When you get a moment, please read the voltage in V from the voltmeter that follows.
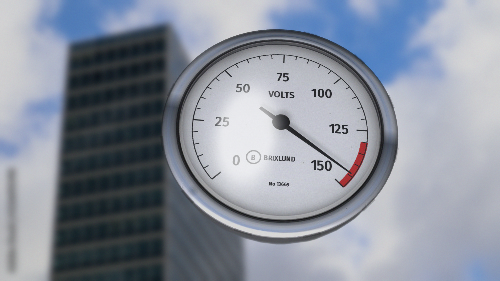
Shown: 145 V
